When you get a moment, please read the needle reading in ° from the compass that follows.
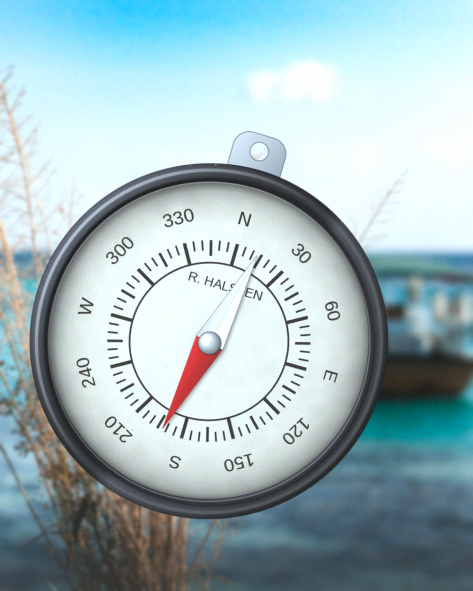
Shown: 192.5 °
